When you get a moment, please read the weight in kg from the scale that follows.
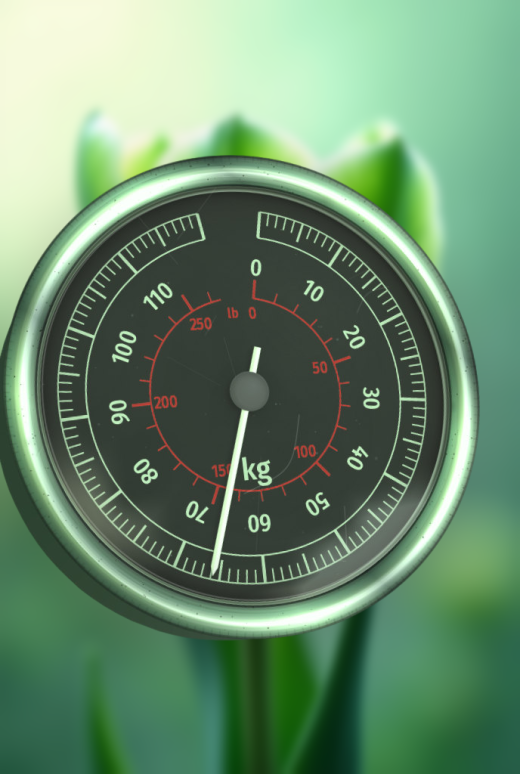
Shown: 66 kg
